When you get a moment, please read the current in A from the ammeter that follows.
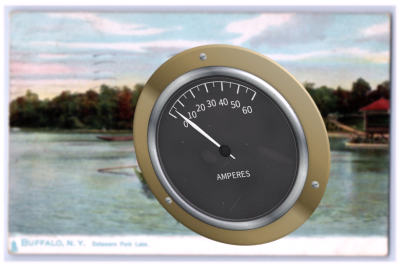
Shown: 5 A
